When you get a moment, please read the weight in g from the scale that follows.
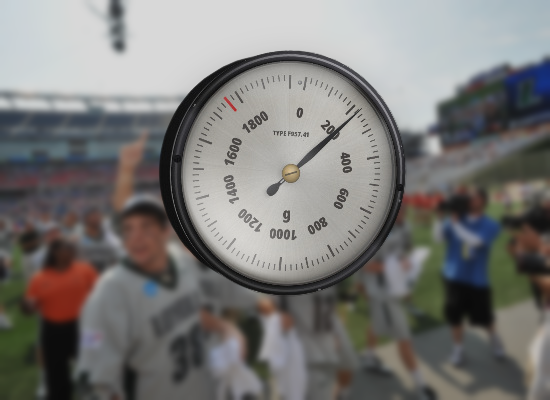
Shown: 220 g
